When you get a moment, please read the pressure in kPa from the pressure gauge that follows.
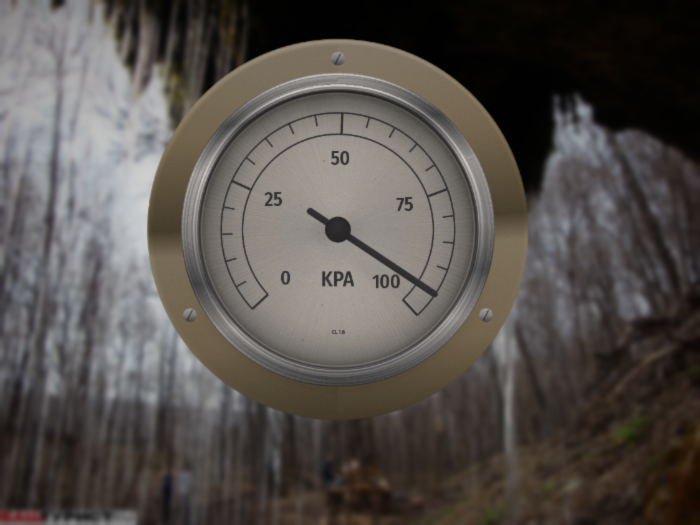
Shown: 95 kPa
